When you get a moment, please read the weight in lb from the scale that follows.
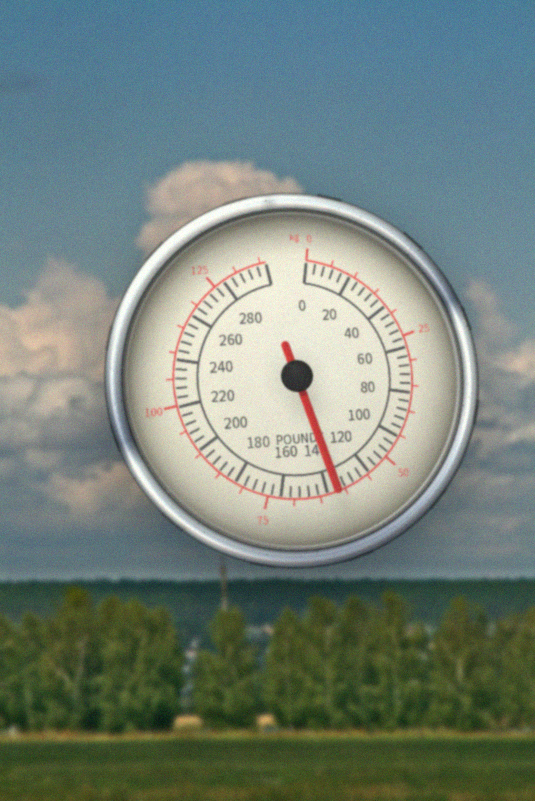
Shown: 136 lb
